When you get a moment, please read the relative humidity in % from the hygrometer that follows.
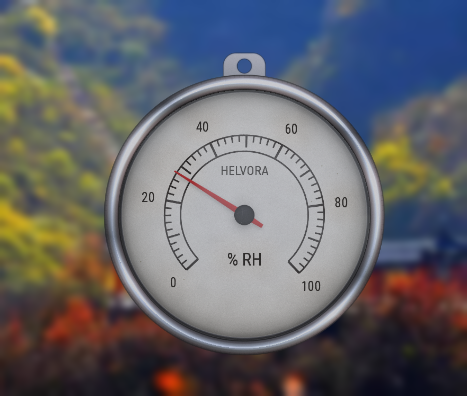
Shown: 28 %
